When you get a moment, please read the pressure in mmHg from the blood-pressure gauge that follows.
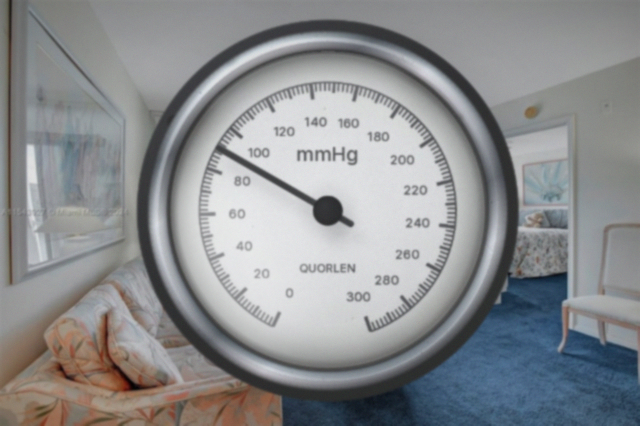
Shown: 90 mmHg
